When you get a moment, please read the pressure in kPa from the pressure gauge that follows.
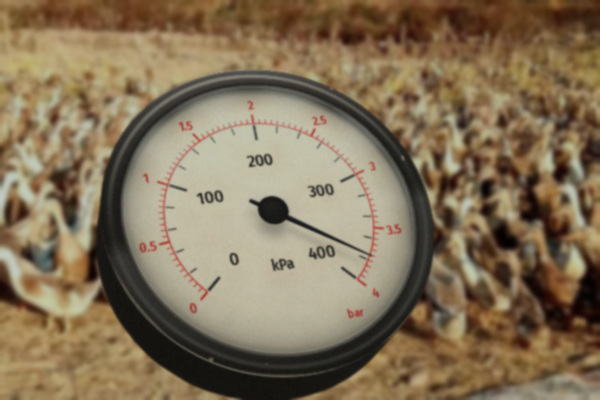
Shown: 380 kPa
